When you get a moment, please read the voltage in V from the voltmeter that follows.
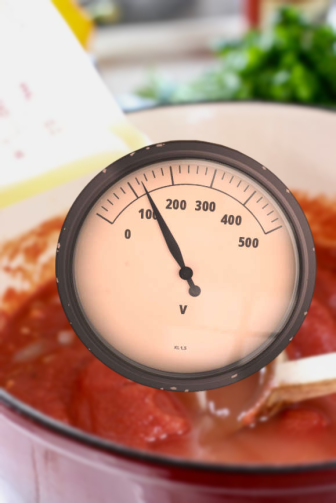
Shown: 130 V
